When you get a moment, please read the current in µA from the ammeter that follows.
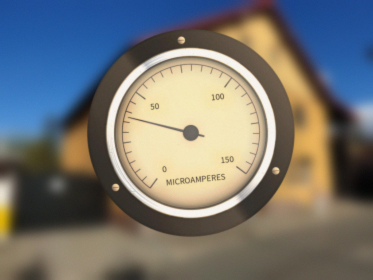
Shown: 37.5 µA
